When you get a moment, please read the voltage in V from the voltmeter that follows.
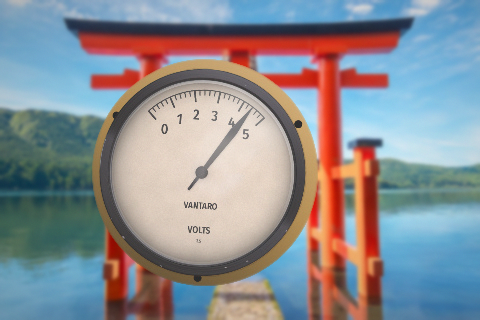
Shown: 4.4 V
